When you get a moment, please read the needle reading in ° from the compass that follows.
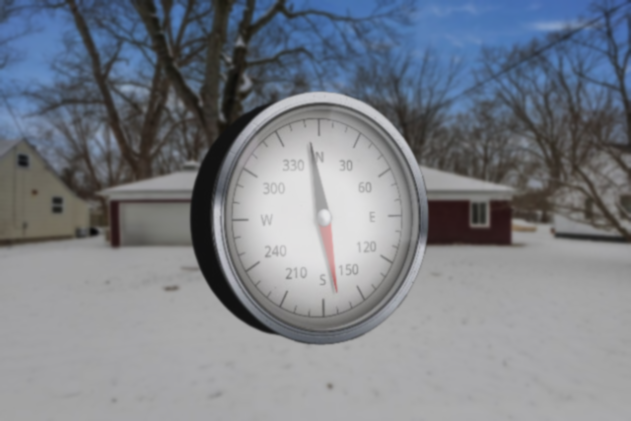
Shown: 170 °
